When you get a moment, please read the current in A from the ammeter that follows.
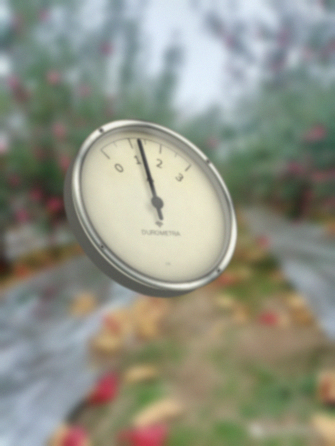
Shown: 1.25 A
